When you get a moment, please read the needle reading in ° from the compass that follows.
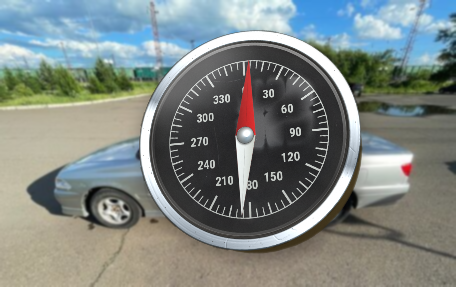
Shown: 5 °
